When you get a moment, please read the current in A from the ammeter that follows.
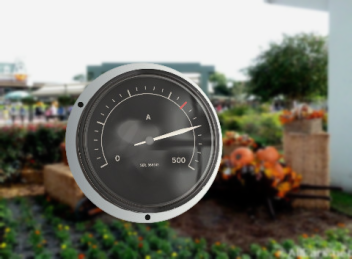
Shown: 400 A
